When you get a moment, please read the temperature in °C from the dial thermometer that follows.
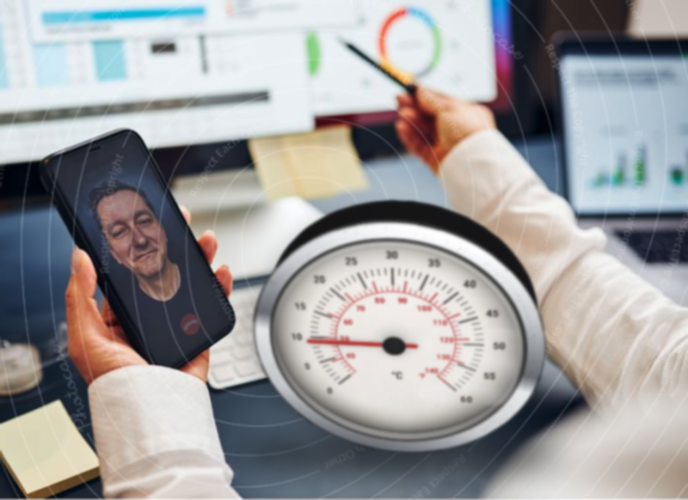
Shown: 10 °C
